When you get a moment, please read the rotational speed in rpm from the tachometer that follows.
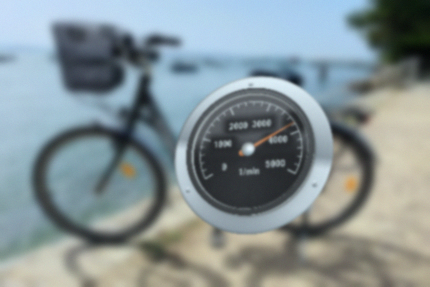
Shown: 3800 rpm
